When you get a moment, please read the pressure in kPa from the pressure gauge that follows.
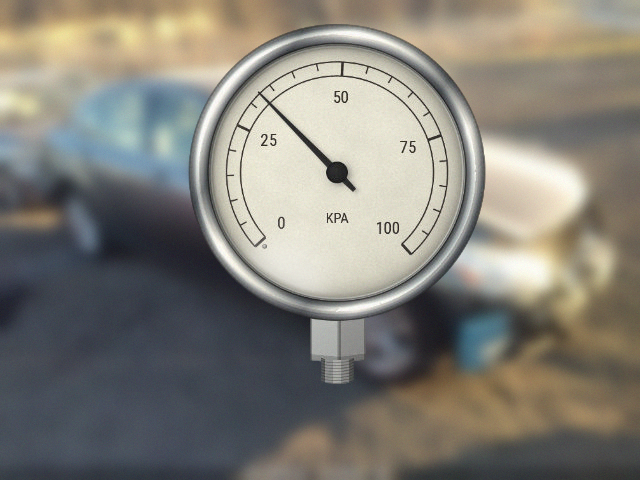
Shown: 32.5 kPa
